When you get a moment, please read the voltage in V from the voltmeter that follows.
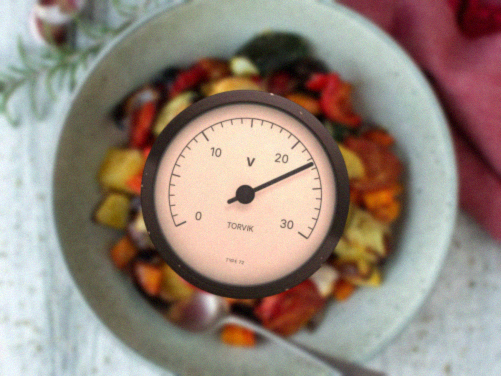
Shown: 22.5 V
